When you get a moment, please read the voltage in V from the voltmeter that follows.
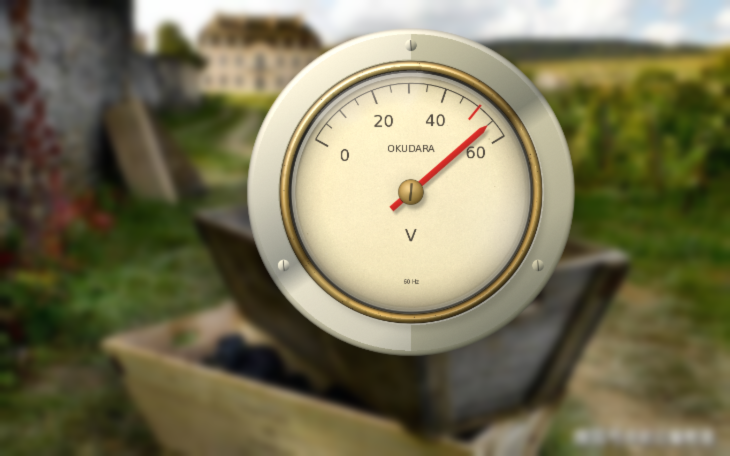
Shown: 55 V
